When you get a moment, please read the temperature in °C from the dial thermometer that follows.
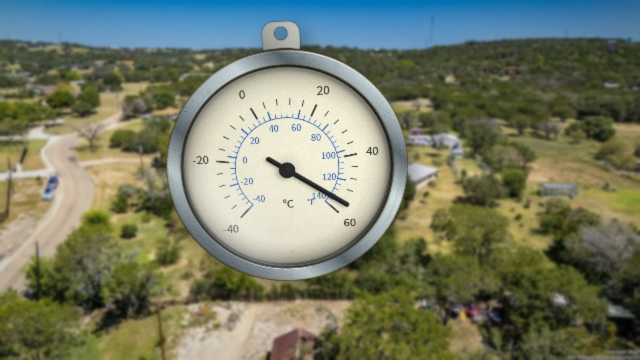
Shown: 56 °C
